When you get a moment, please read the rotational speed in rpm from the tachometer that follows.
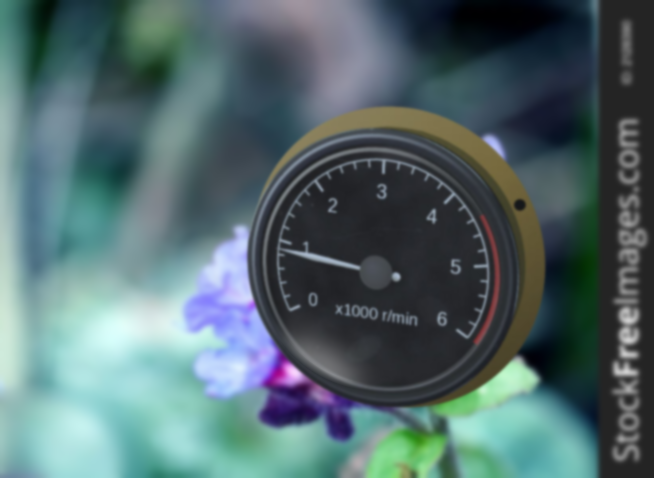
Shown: 900 rpm
